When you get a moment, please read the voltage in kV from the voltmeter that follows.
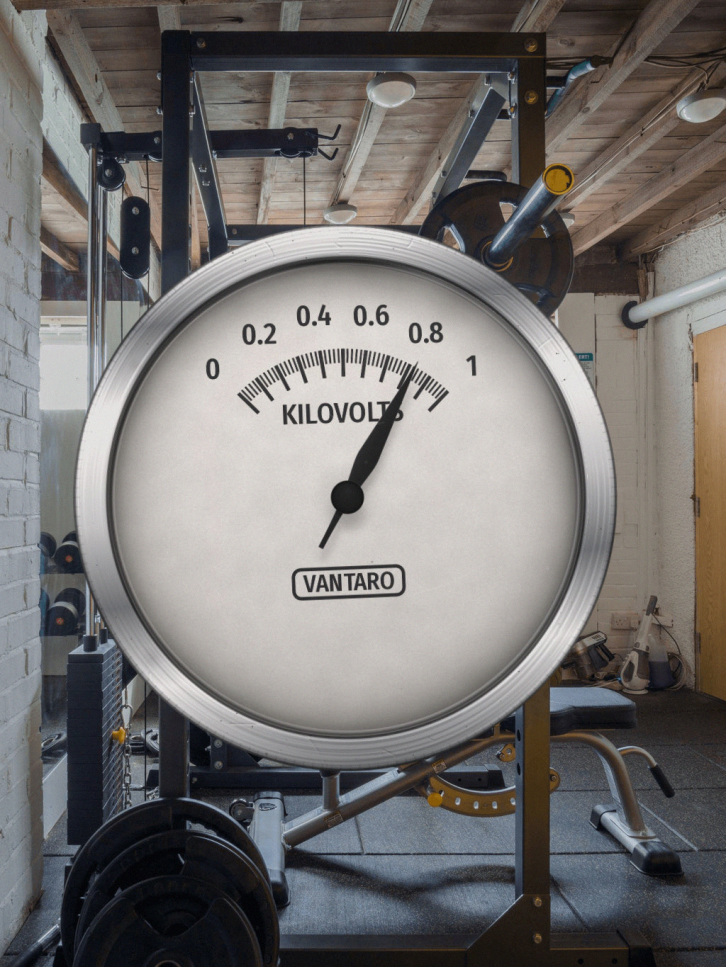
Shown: 0.82 kV
